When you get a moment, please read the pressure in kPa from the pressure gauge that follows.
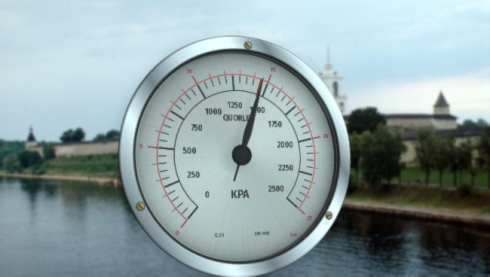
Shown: 1450 kPa
